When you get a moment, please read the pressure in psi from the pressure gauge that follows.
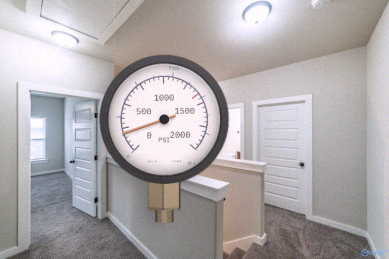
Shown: 200 psi
